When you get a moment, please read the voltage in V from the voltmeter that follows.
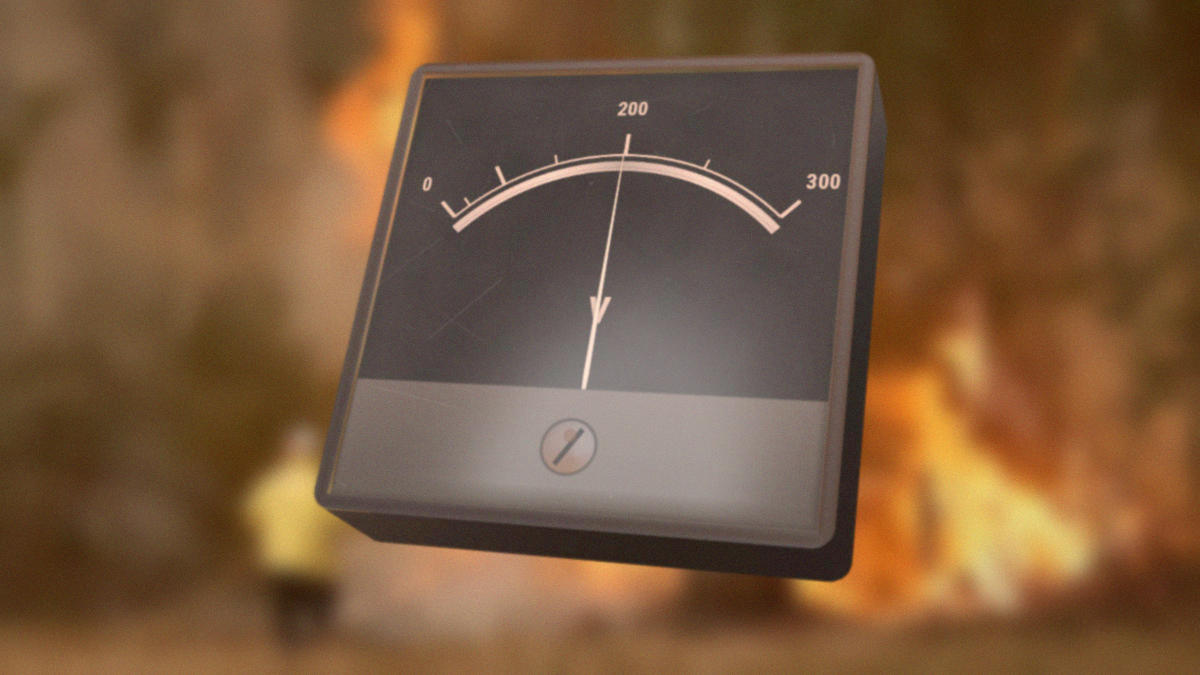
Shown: 200 V
